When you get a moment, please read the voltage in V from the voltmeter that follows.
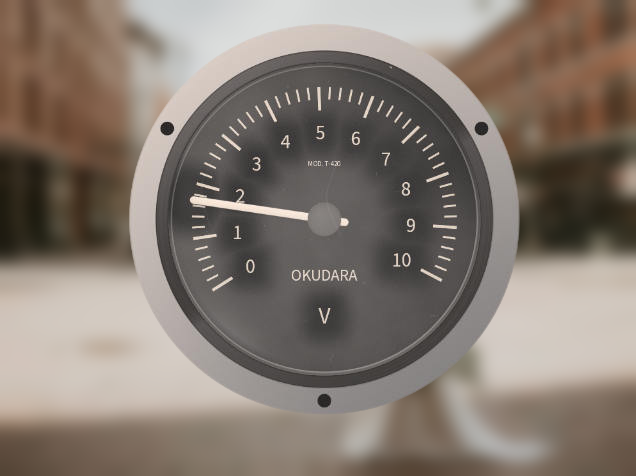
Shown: 1.7 V
